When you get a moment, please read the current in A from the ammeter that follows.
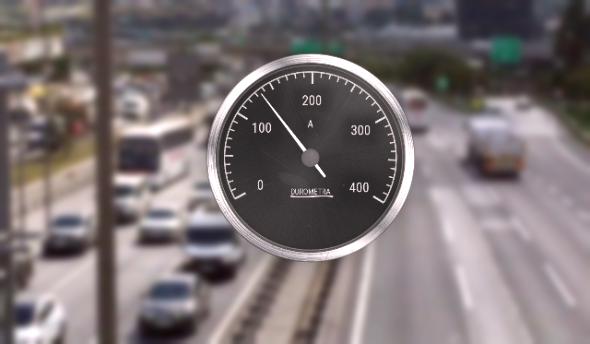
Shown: 135 A
